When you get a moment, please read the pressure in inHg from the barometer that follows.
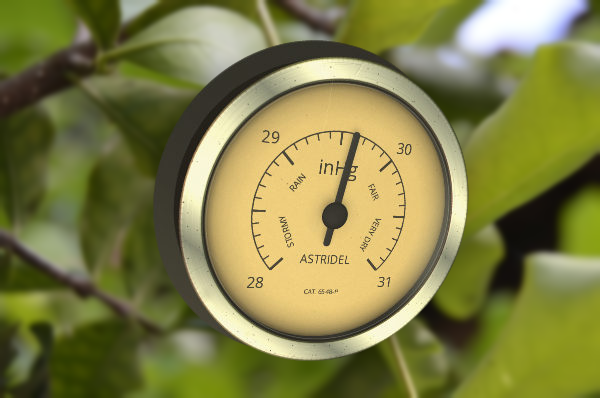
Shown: 29.6 inHg
